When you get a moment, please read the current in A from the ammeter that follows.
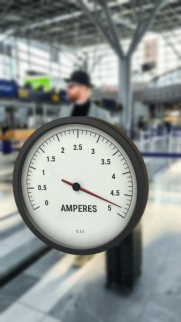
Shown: 4.8 A
